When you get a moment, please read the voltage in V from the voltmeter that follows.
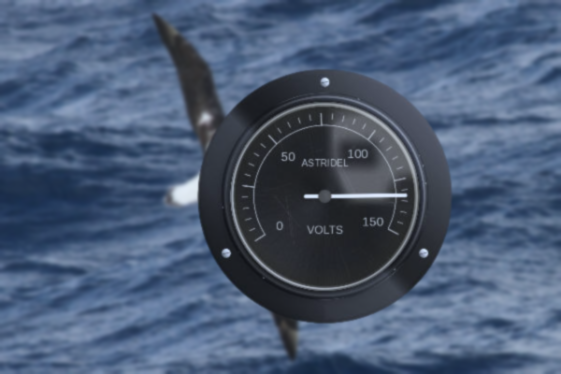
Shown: 132.5 V
